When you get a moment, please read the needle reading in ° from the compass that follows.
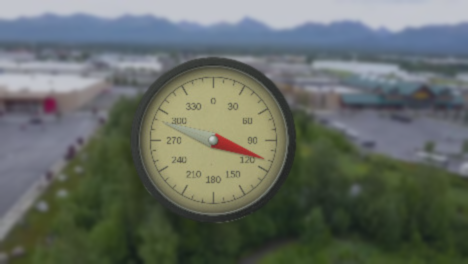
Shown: 110 °
